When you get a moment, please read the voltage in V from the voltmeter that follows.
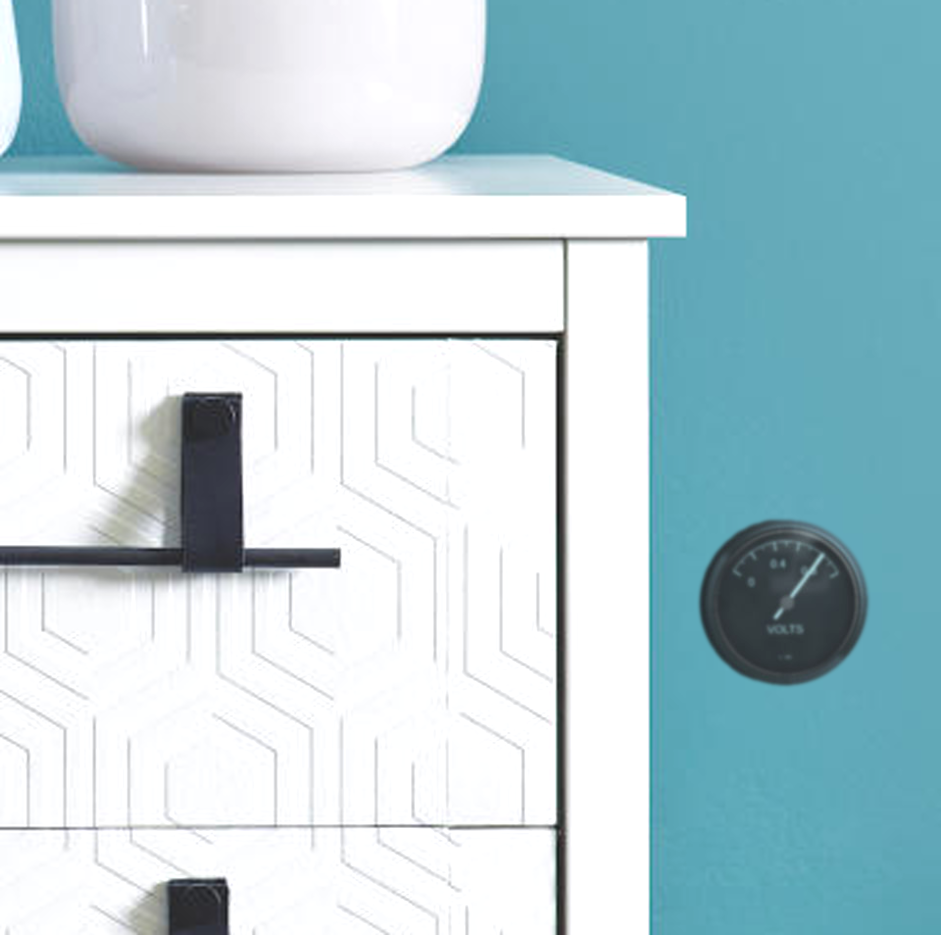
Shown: 0.8 V
